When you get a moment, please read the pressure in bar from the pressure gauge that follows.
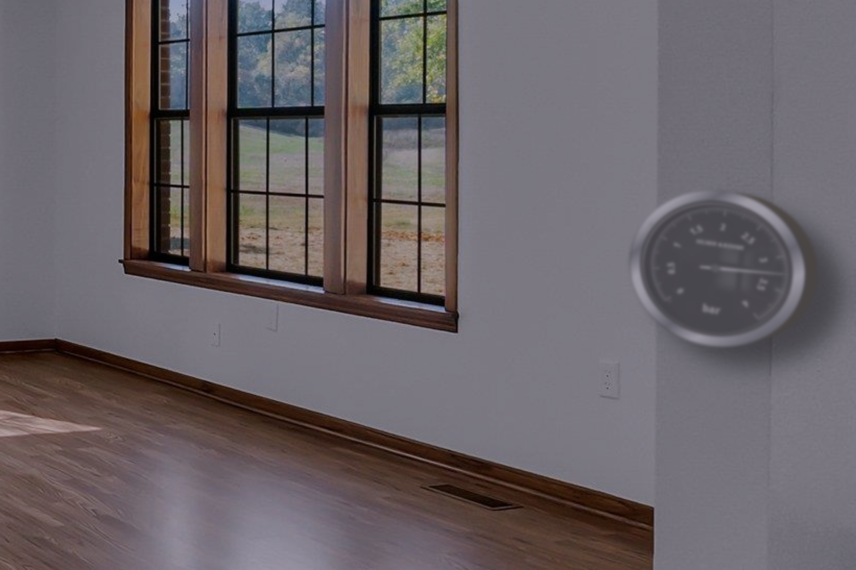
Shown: 3.25 bar
